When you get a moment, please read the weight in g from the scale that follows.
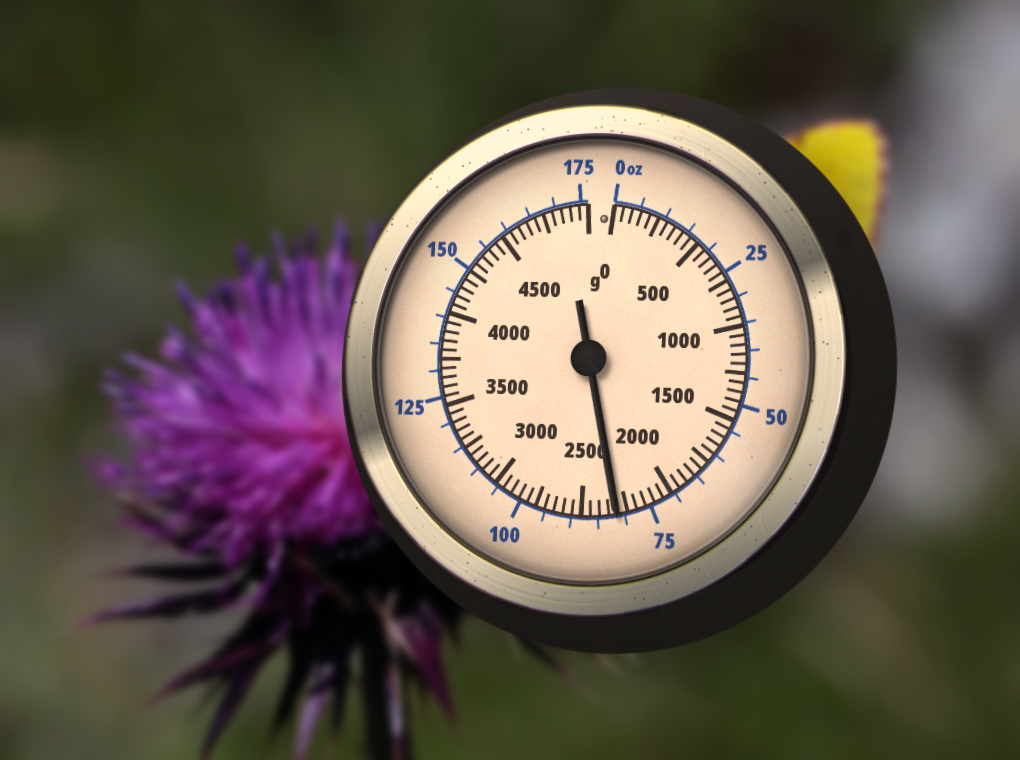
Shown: 2300 g
